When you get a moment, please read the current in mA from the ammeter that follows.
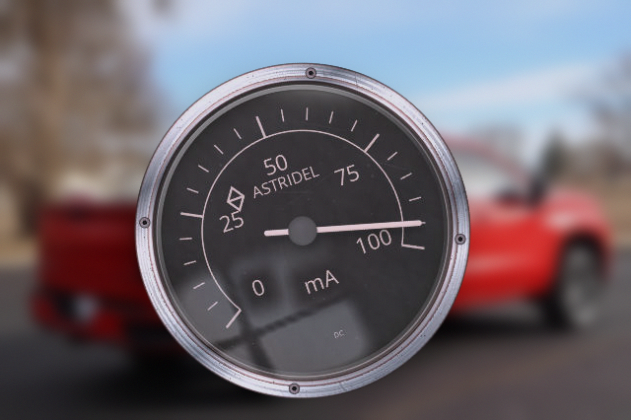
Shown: 95 mA
